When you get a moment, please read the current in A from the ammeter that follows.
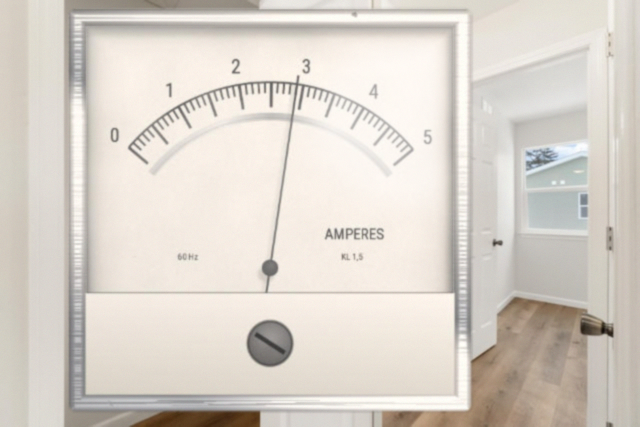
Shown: 2.9 A
